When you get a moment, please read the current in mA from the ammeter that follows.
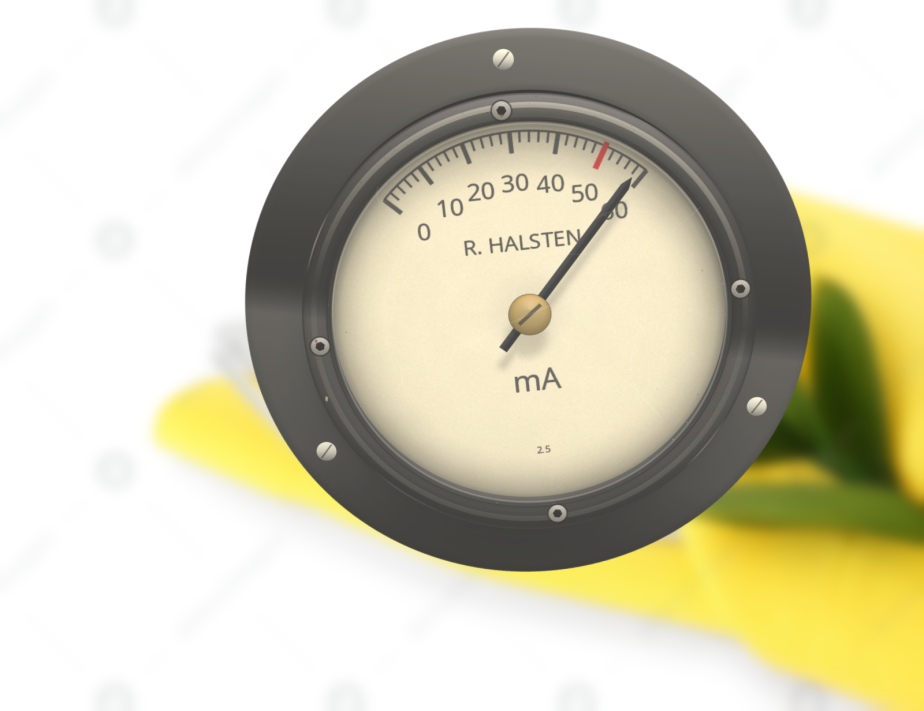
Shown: 58 mA
